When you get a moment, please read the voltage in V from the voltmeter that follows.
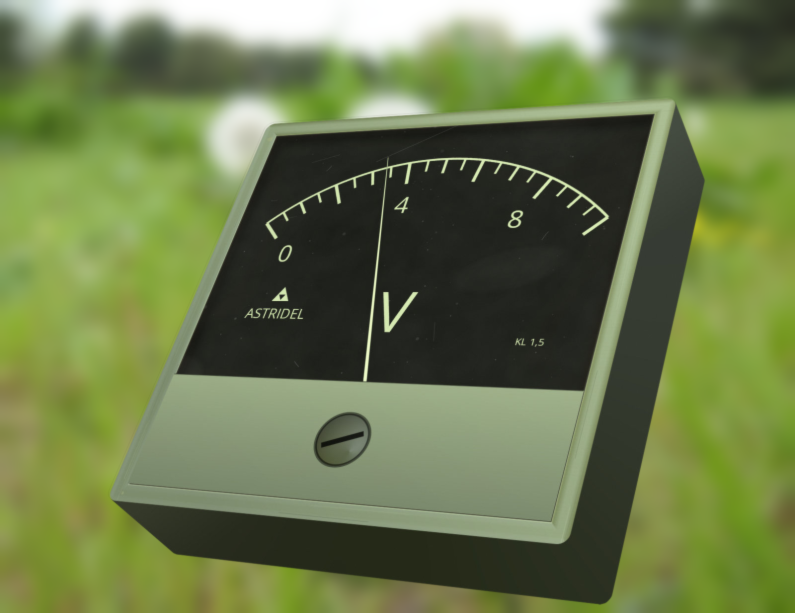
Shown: 3.5 V
